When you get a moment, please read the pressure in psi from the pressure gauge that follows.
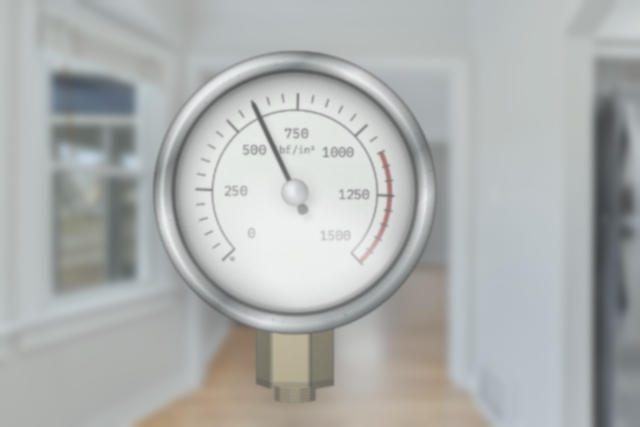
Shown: 600 psi
